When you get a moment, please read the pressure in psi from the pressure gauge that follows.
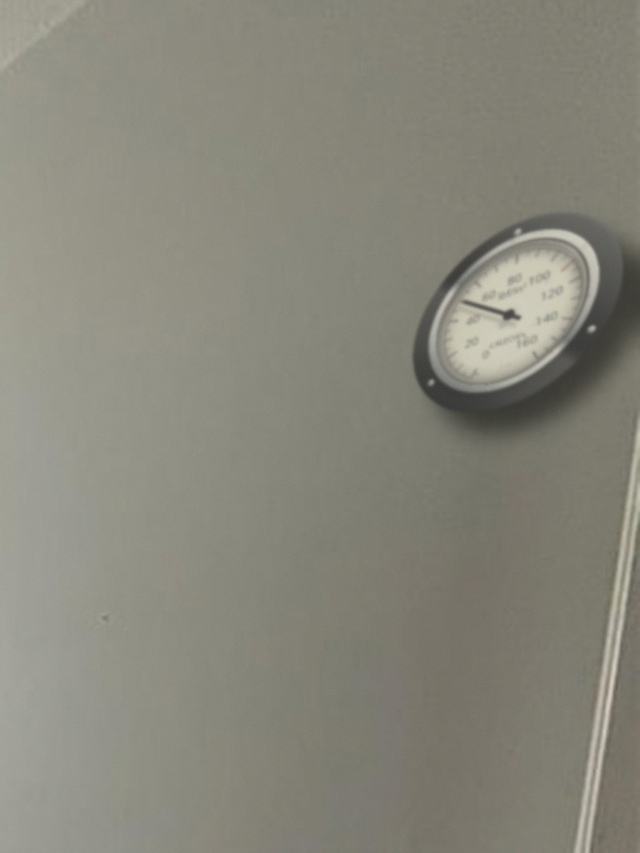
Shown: 50 psi
